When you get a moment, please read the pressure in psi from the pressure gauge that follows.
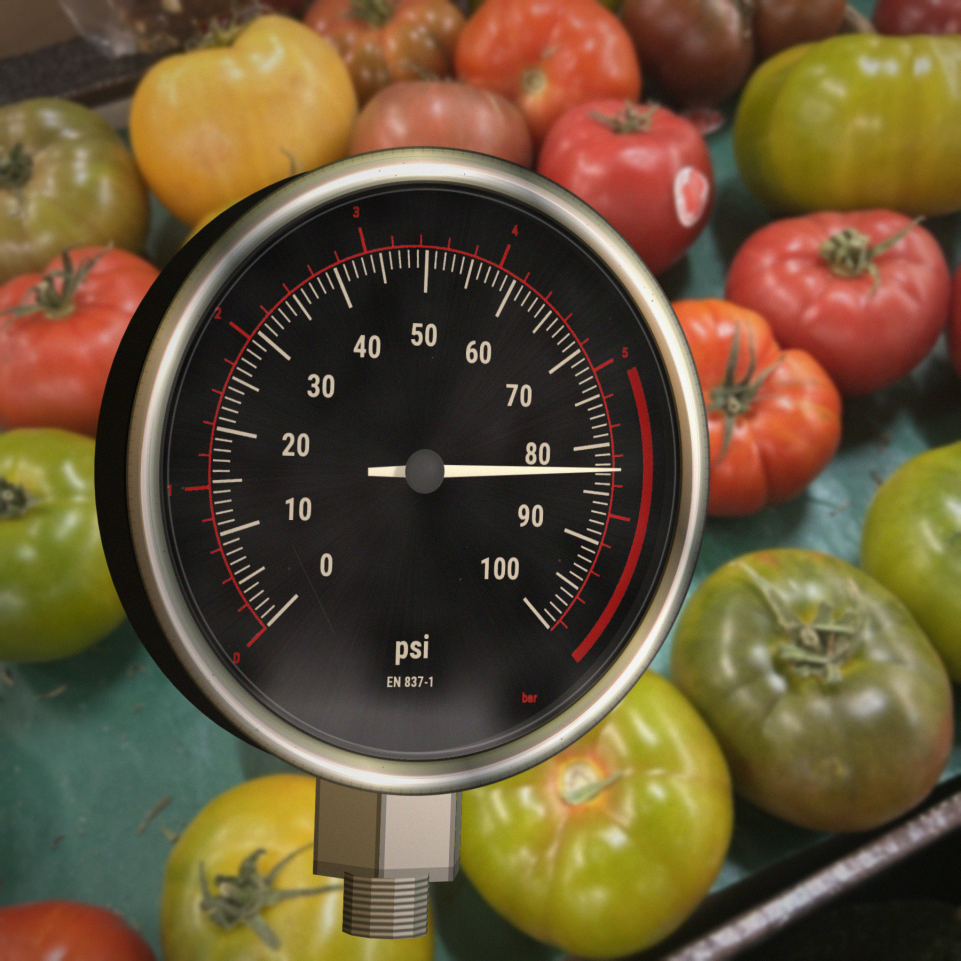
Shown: 82.5 psi
